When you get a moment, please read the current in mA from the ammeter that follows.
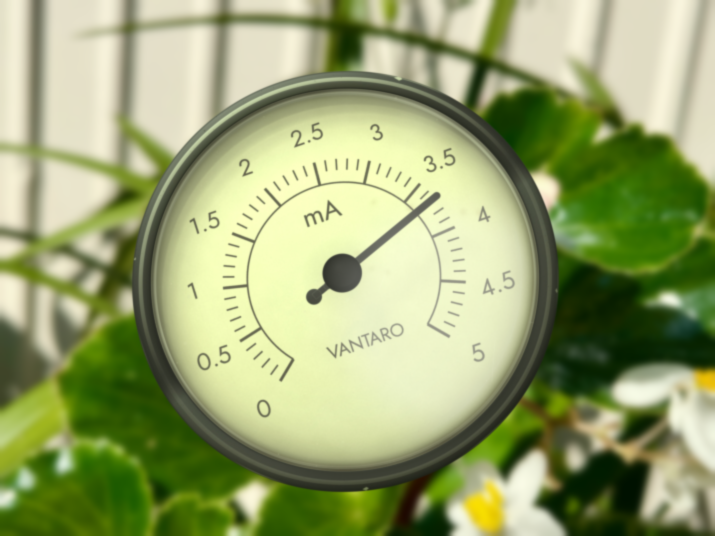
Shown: 3.7 mA
